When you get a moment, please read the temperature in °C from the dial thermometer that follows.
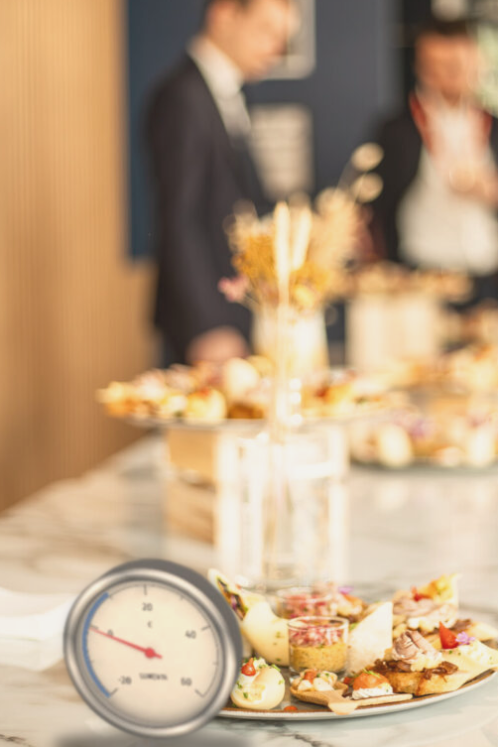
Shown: 0 °C
